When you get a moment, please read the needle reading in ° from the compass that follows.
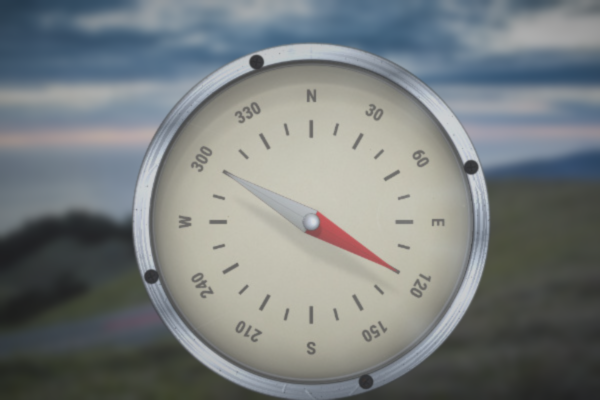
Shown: 120 °
